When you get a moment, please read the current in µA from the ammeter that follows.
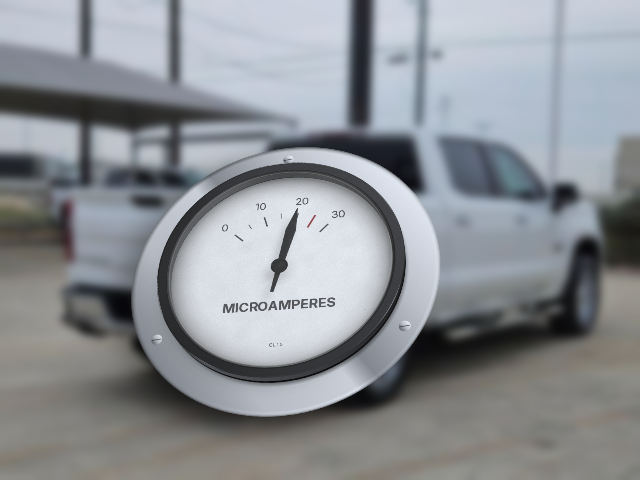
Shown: 20 µA
